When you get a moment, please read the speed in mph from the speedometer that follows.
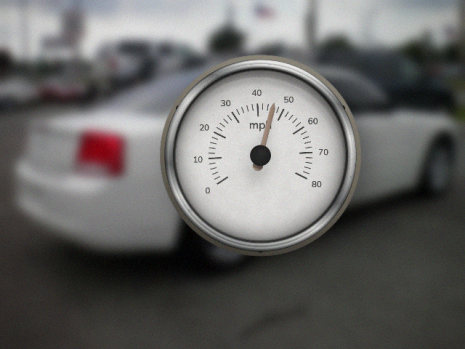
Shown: 46 mph
